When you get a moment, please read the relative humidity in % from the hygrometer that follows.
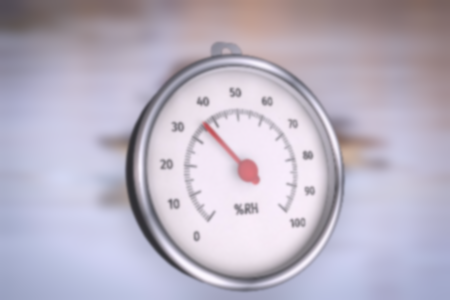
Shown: 35 %
